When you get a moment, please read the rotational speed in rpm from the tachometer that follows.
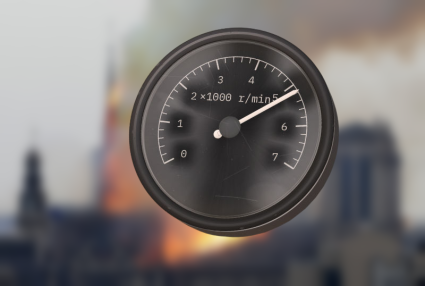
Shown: 5200 rpm
